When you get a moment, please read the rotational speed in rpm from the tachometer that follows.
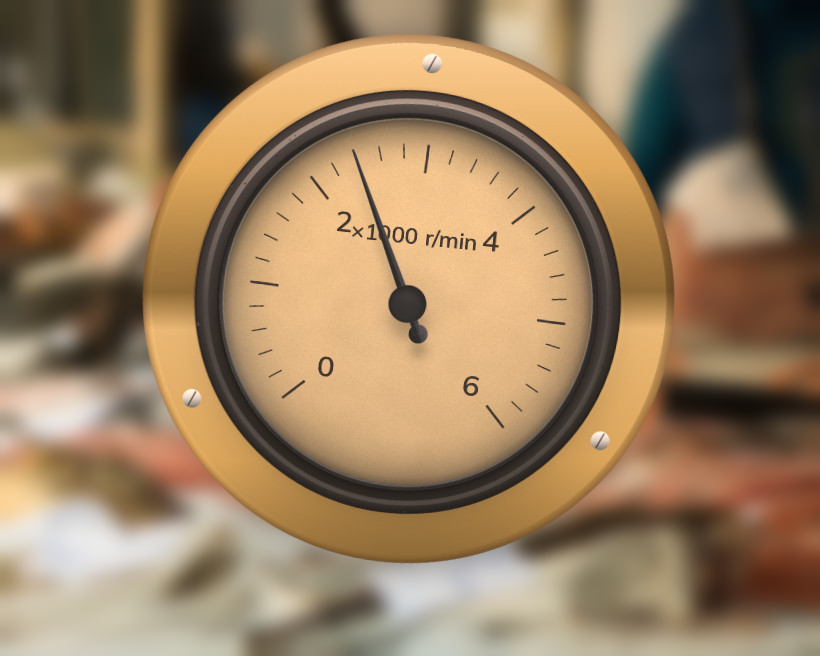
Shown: 2400 rpm
